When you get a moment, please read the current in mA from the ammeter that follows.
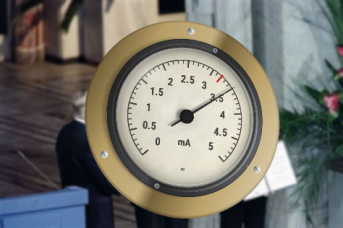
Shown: 3.5 mA
